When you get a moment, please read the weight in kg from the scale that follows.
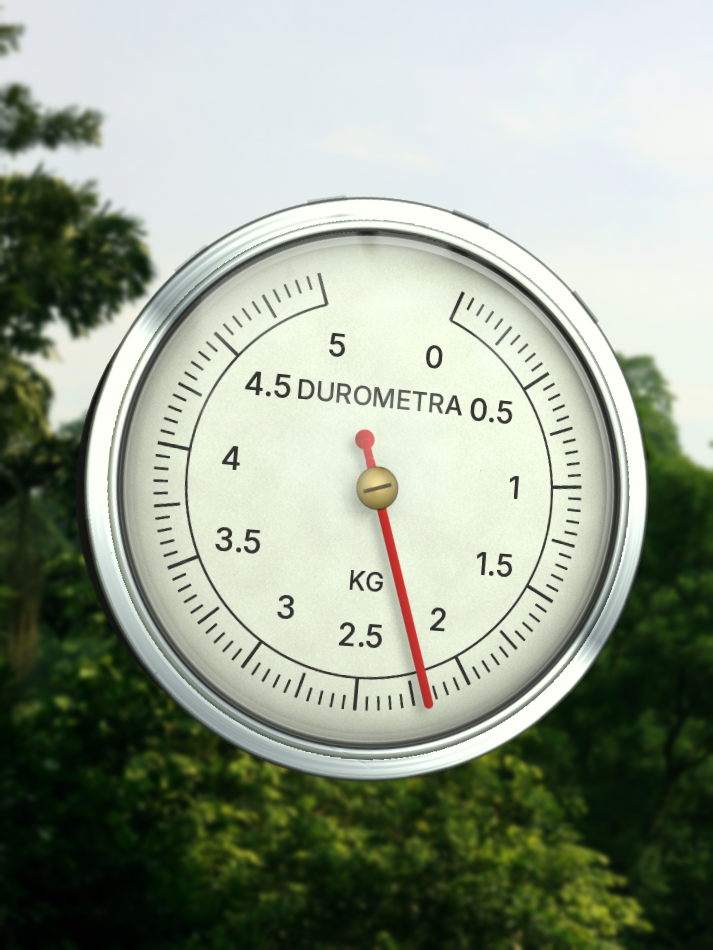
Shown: 2.2 kg
